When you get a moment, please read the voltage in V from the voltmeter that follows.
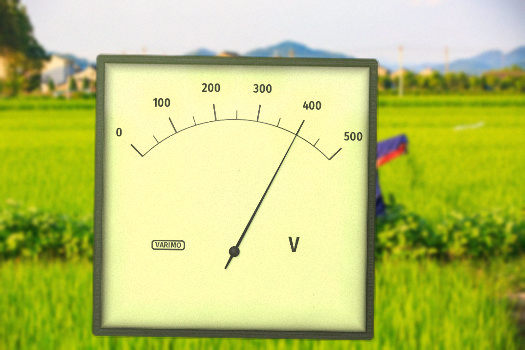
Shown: 400 V
